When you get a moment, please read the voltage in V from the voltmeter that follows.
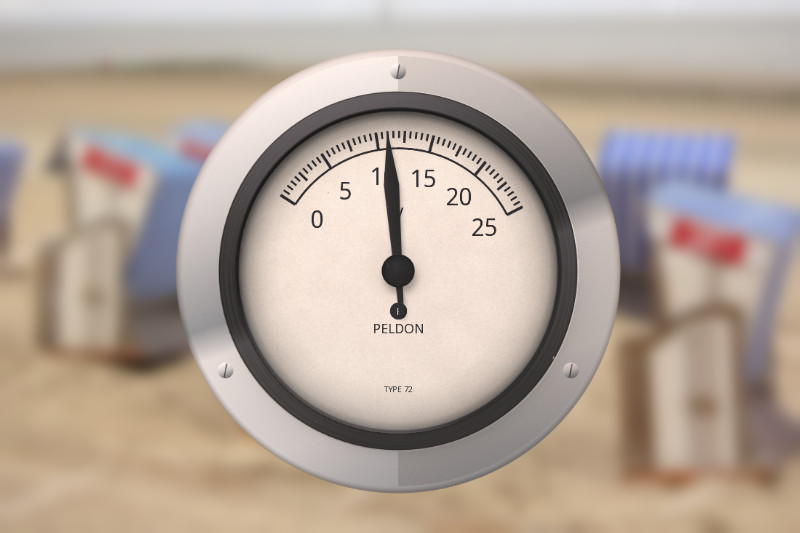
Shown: 11 V
